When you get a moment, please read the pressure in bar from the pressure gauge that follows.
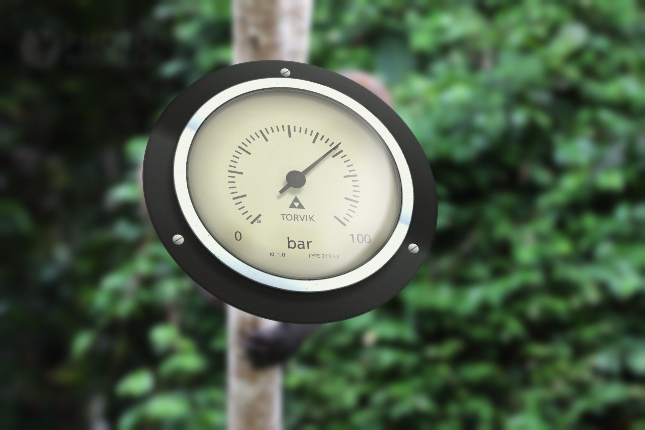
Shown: 68 bar
